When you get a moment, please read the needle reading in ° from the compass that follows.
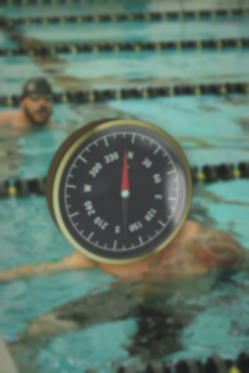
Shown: 350 °
